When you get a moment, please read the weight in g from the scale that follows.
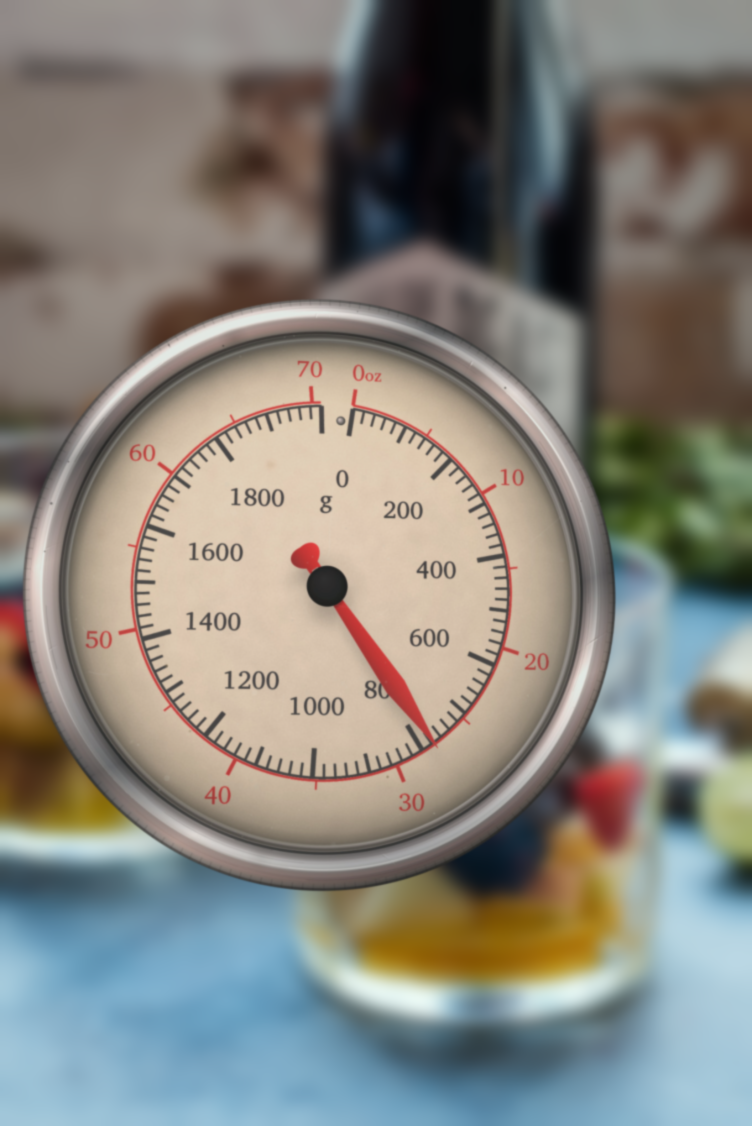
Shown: 780 g
